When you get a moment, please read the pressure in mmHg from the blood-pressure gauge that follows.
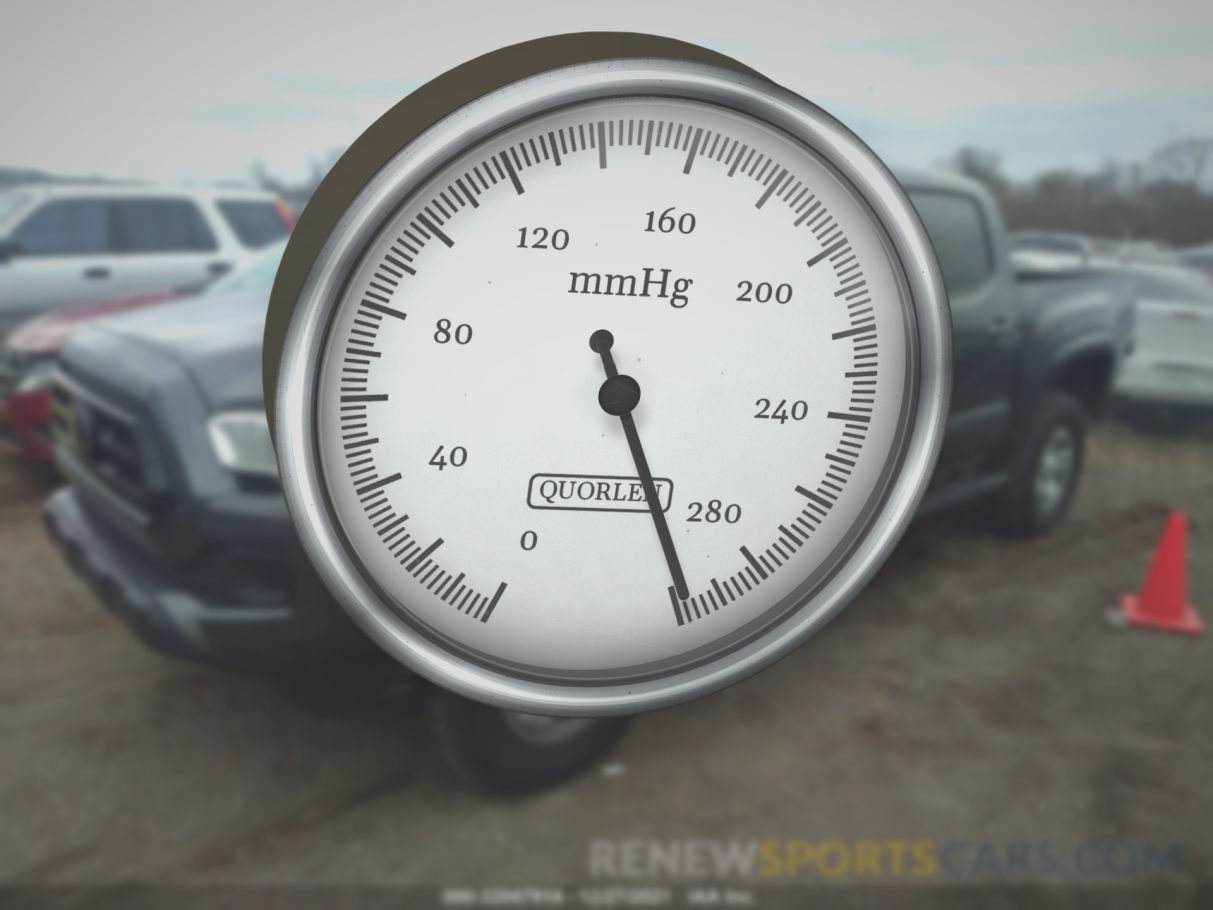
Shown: 298 mmHg
